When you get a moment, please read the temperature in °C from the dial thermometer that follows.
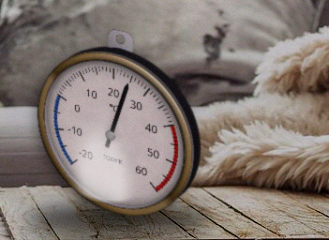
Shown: 25 °C
